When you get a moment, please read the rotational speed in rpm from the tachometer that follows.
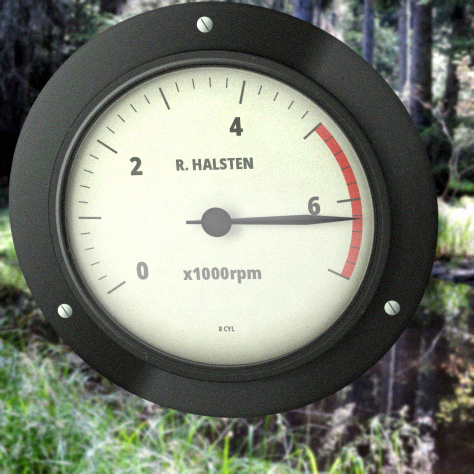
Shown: 6200 rpm
